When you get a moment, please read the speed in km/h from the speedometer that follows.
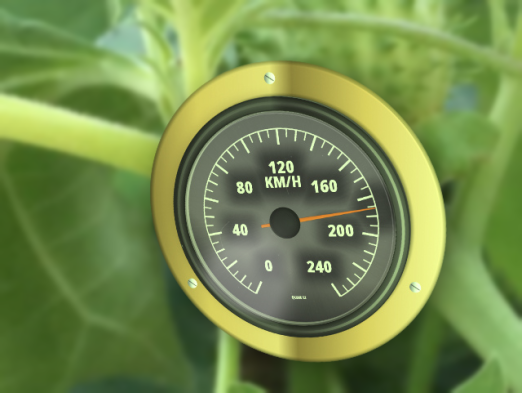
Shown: 185 km/h
